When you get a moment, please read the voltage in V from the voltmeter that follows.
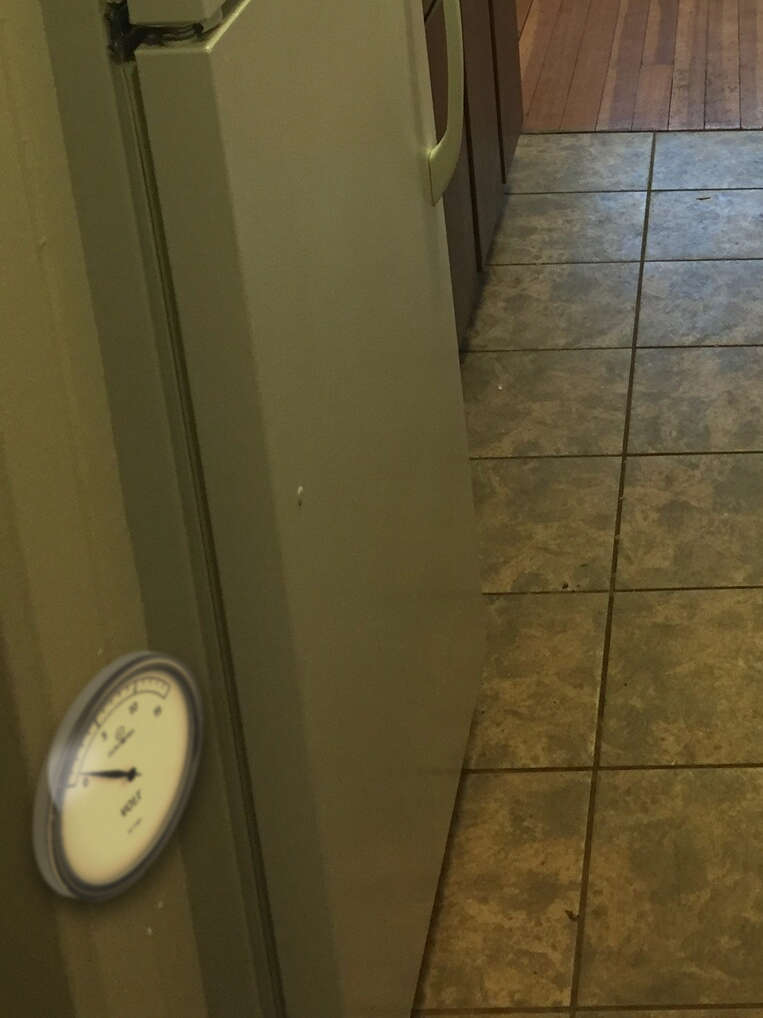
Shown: 1 V
